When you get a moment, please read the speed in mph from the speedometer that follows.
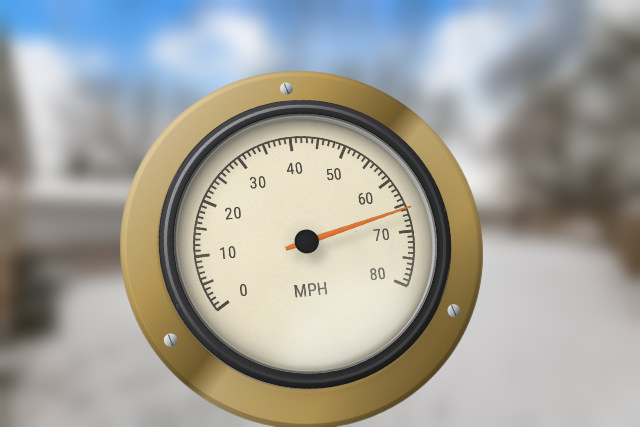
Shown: 66 mph
